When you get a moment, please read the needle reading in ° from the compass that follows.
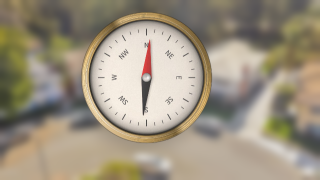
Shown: 5 °
